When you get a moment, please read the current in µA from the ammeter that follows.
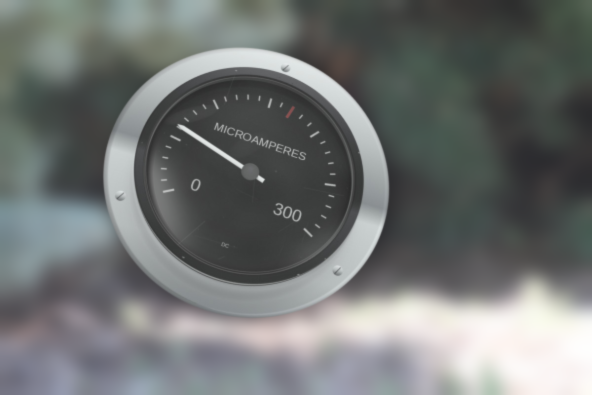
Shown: 60 µA
